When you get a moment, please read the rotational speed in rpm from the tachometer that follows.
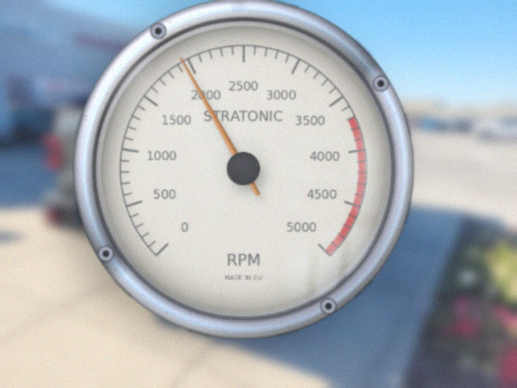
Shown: 1950 rpm
